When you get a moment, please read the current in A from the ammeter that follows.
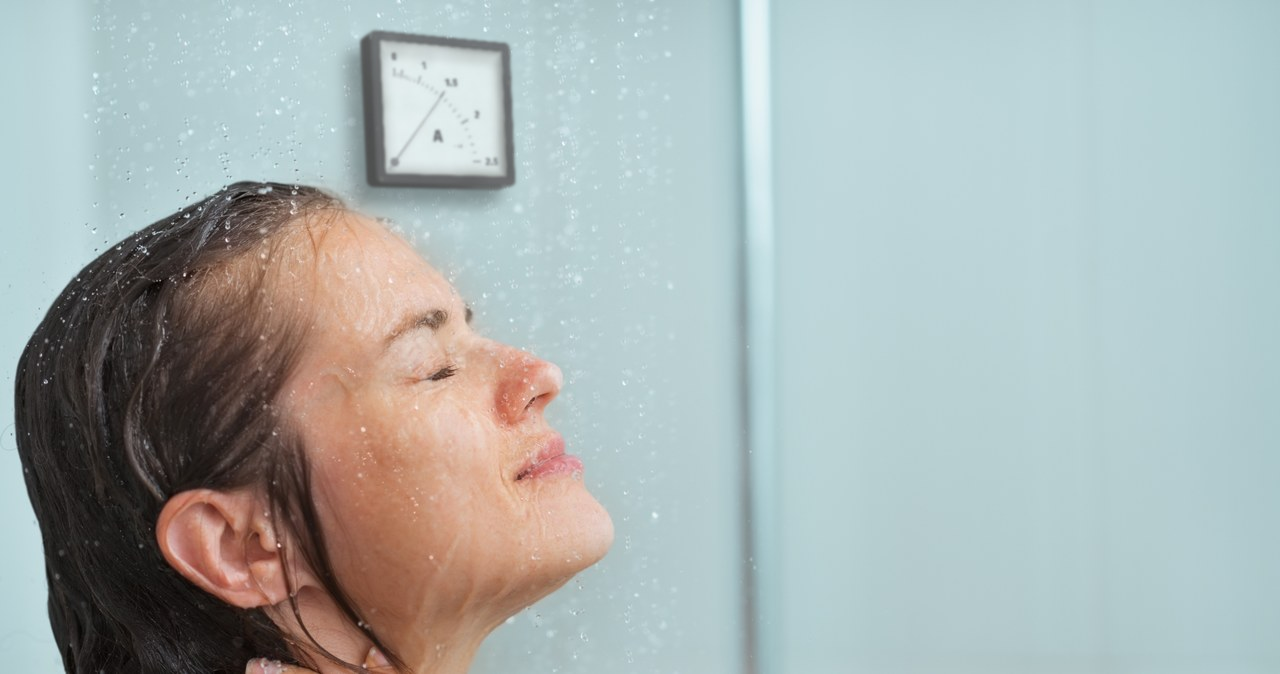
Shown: 1.5 A
